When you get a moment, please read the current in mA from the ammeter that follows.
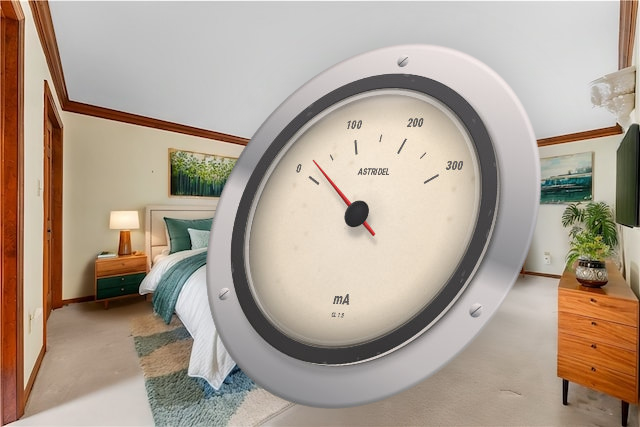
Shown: 25 mA
